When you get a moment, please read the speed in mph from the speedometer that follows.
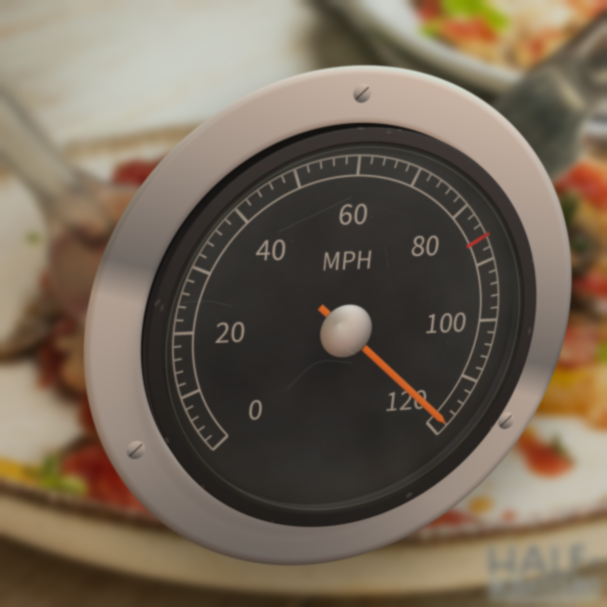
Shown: 118 mph
